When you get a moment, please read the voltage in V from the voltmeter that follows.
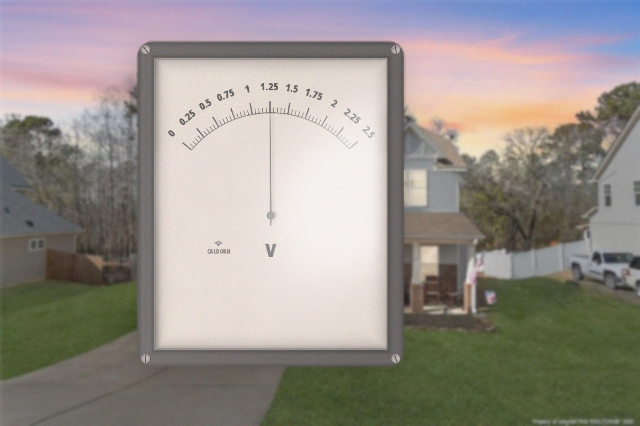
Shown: 1.25 V
